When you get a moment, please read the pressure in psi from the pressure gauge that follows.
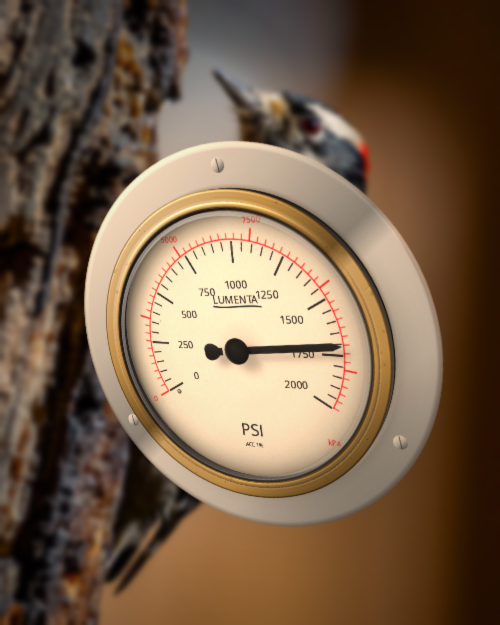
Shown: 1700 psi
